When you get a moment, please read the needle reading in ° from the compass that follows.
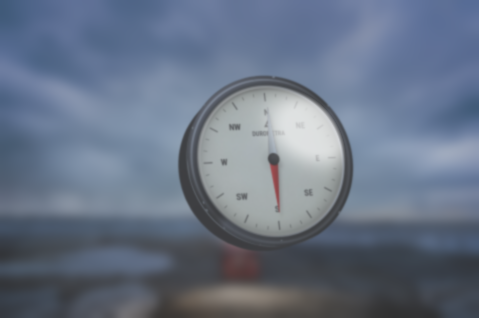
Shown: 180 °
